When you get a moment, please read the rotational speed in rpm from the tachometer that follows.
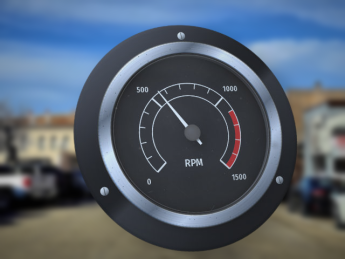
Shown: 550 rpm
